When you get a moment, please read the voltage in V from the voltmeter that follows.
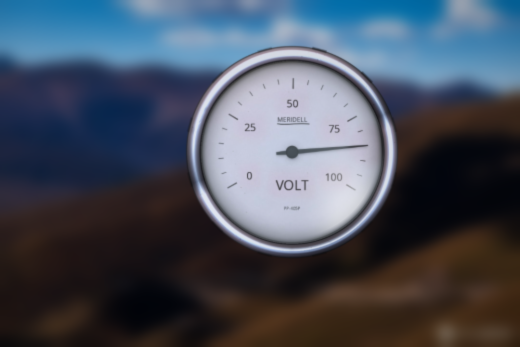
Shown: 85 V
